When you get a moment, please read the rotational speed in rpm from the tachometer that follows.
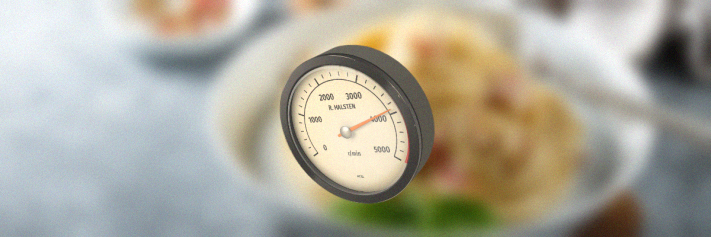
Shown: 3900 rpm
